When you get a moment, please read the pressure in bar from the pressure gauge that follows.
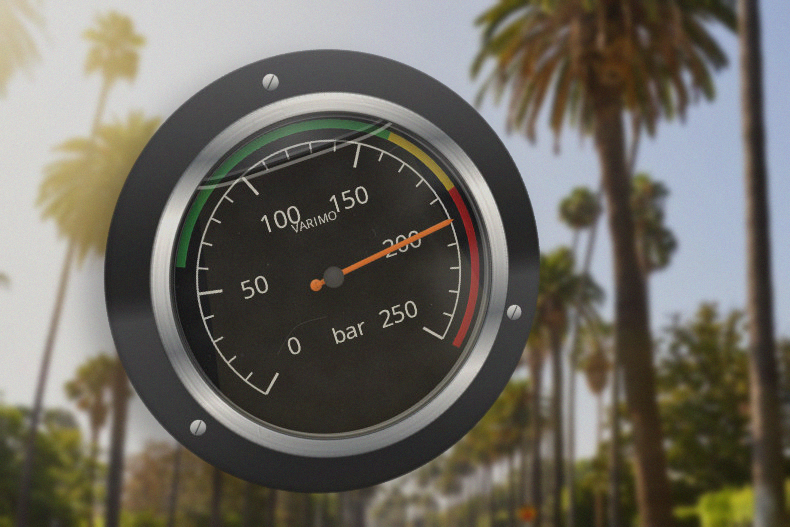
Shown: 200 bar
